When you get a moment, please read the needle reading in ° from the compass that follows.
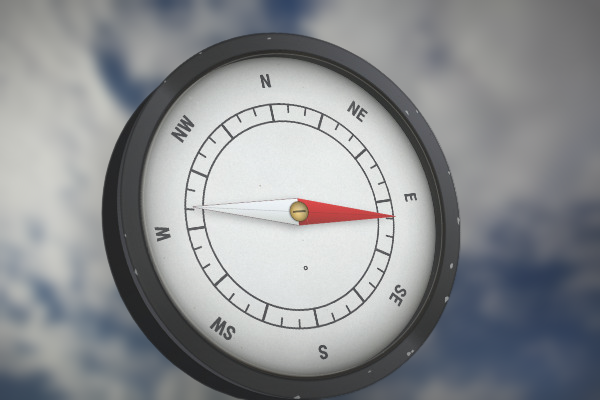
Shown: 100 °
